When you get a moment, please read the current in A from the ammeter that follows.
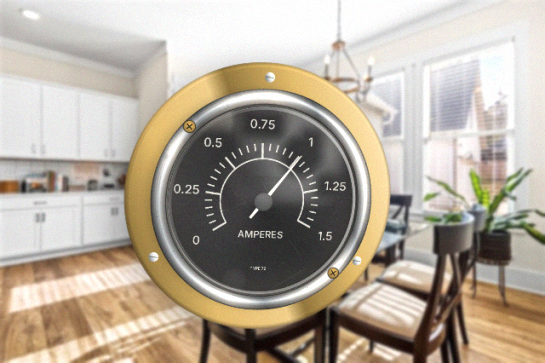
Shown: 1 A
